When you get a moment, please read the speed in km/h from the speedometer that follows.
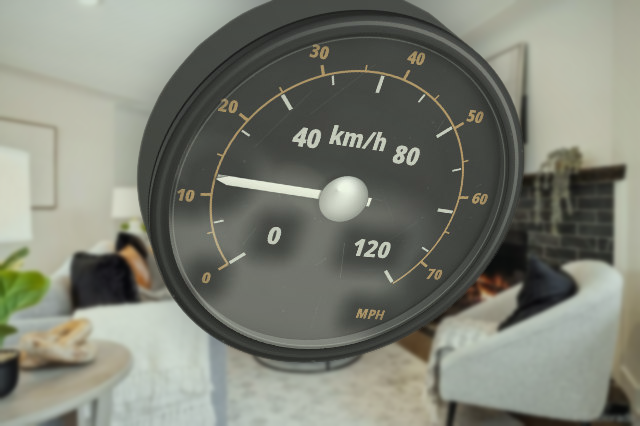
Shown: 20 km/h
